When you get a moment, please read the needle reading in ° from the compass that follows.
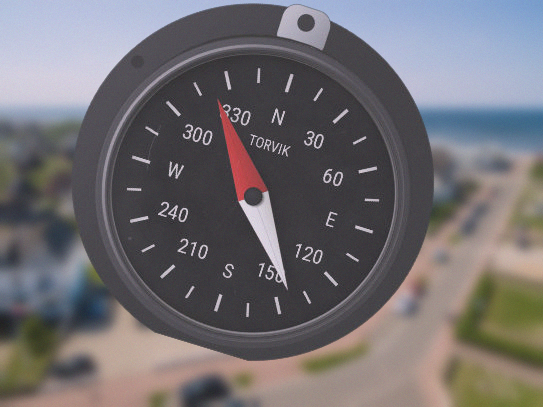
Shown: 322.5 °
